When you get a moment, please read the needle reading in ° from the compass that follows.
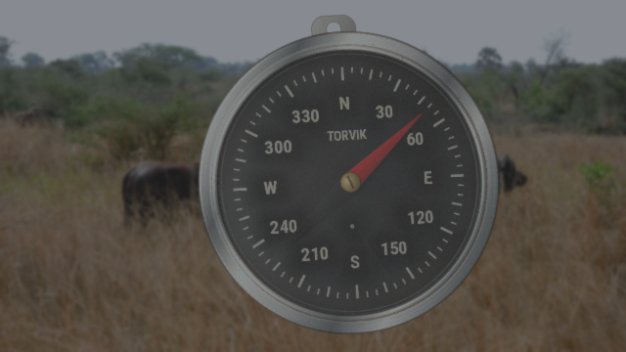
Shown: 50 °
